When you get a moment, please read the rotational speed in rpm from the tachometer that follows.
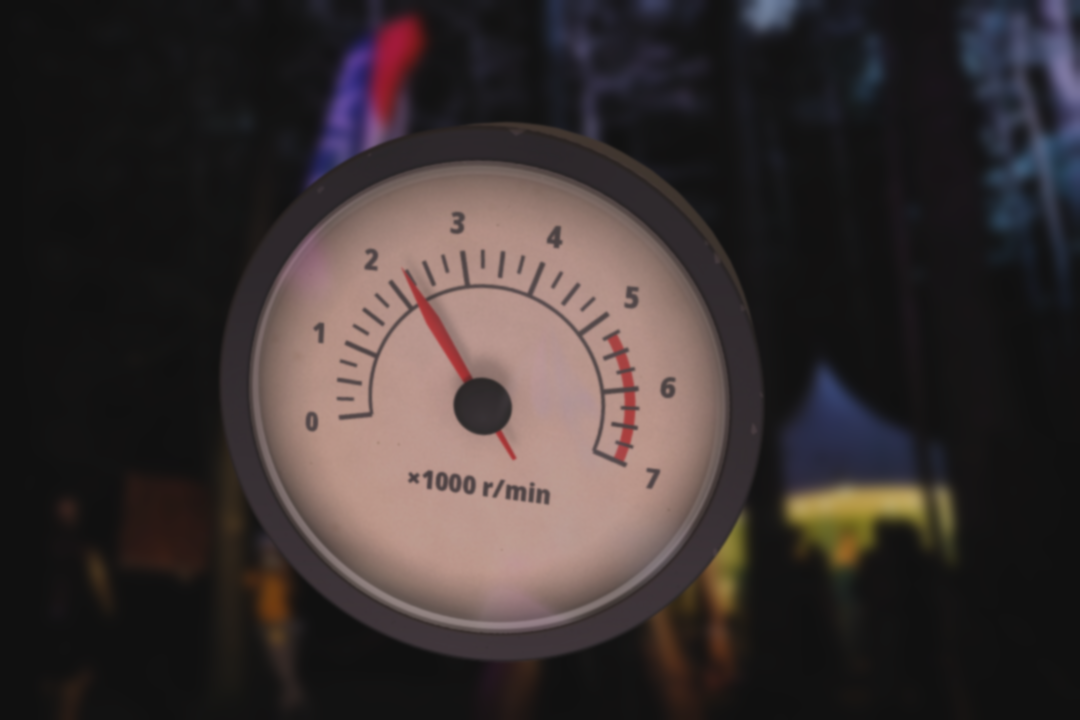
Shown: 2250 rpm
